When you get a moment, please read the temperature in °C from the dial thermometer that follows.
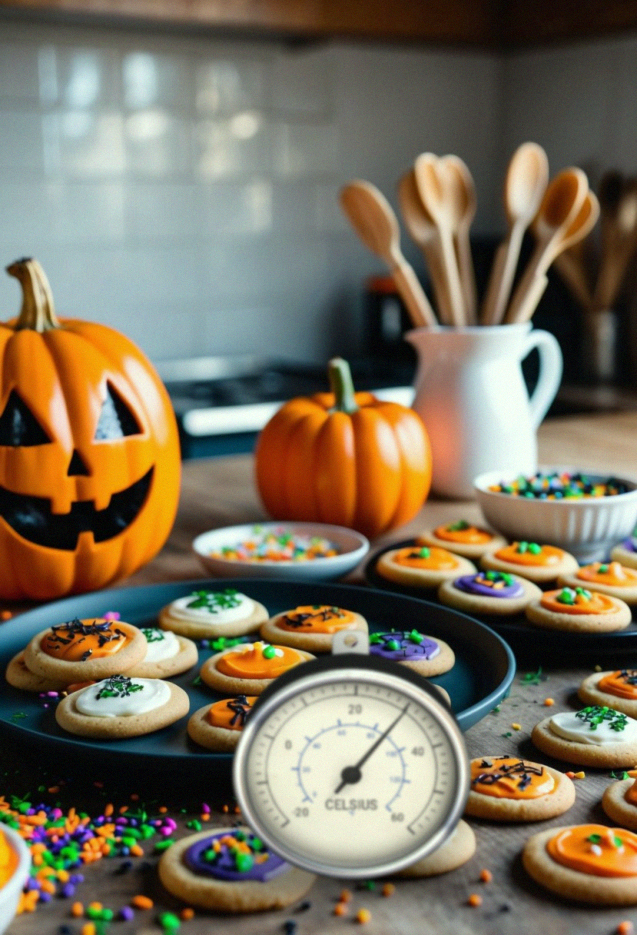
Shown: 30 °C
